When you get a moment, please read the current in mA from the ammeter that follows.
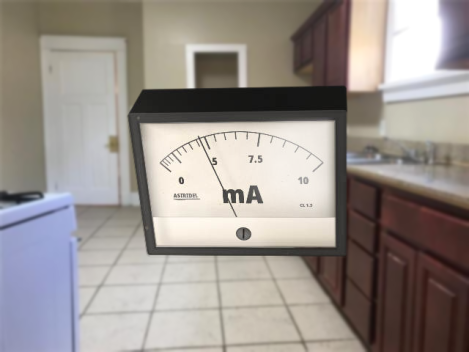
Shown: 4.75 mA
